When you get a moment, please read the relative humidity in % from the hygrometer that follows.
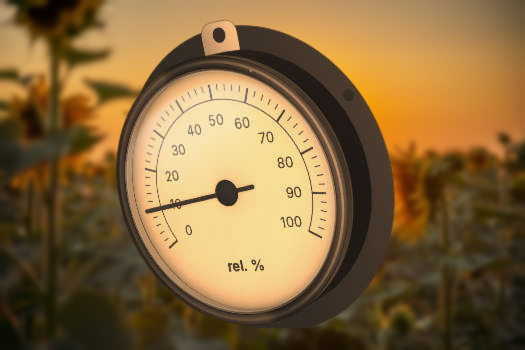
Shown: 10 %
